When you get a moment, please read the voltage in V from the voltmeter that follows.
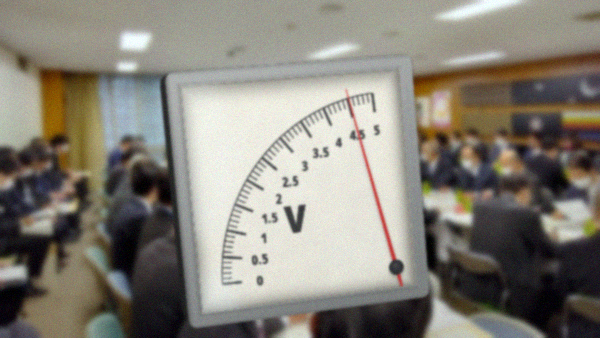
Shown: 4.5 V
